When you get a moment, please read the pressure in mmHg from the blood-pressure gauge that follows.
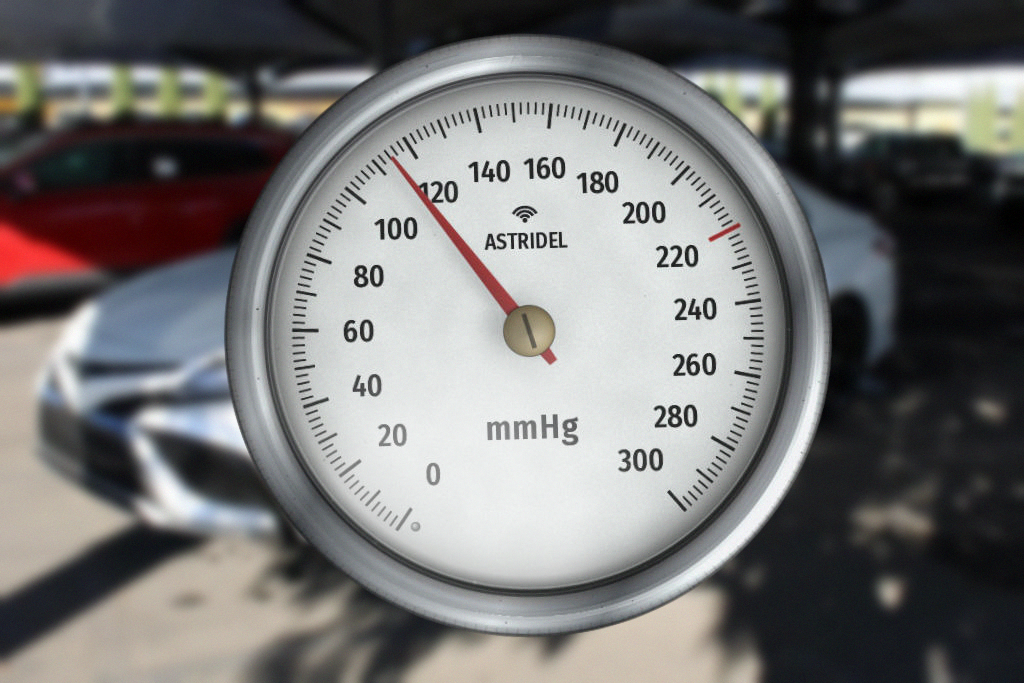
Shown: 114 mmHg
